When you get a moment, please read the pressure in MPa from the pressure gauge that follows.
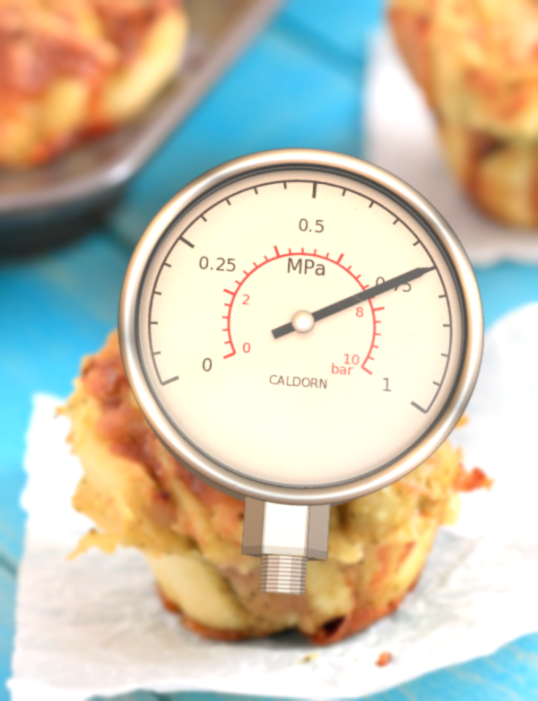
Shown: 0.75 MPa
